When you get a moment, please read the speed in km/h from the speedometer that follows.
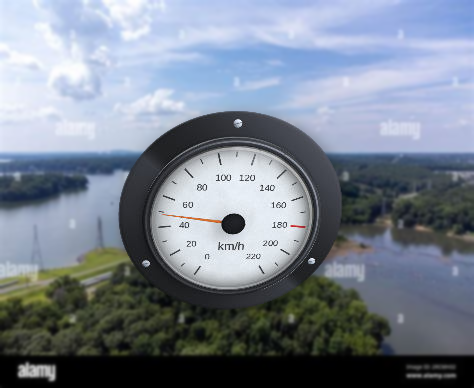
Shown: 50 km/h
